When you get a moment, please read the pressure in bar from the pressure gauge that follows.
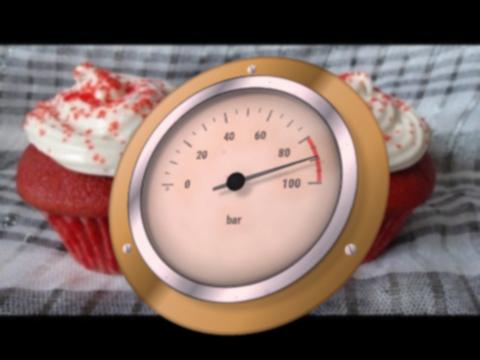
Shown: 90 bar
